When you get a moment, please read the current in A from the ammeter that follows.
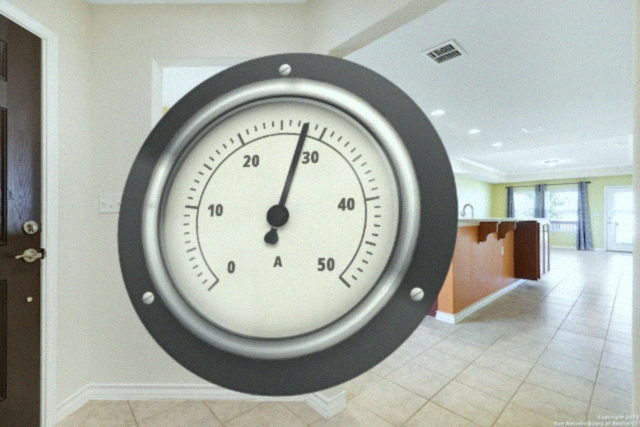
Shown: 28 A
